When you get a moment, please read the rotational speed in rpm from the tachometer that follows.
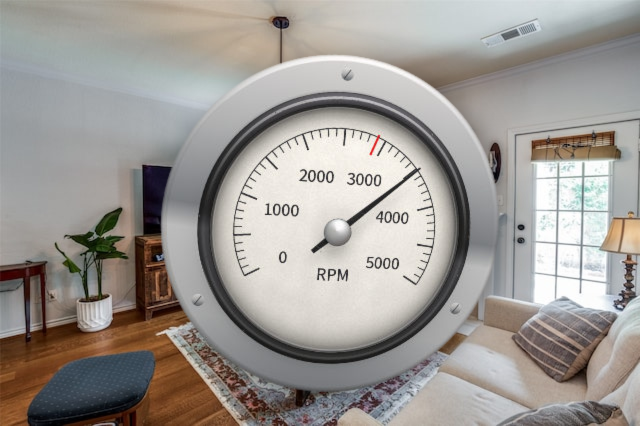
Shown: 3500 rpm
